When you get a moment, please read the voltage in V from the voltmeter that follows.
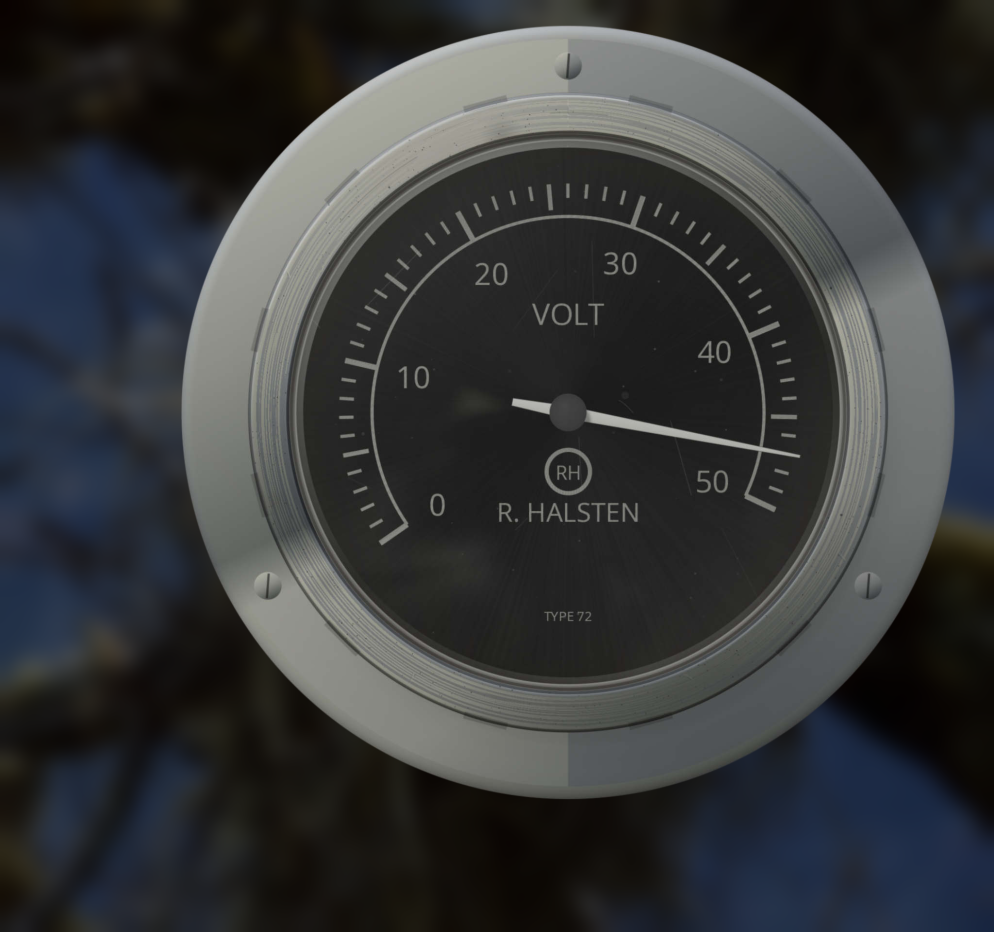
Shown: 47 V
